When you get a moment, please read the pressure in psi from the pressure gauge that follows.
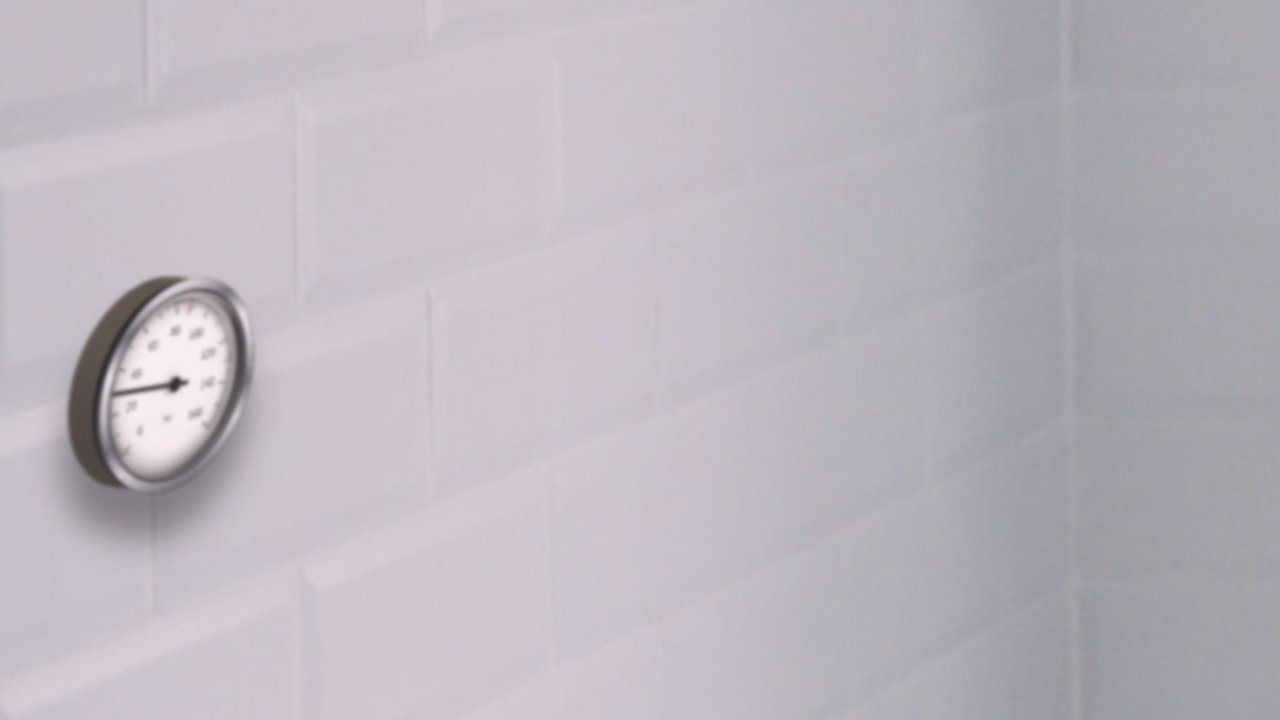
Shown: 30 psi
